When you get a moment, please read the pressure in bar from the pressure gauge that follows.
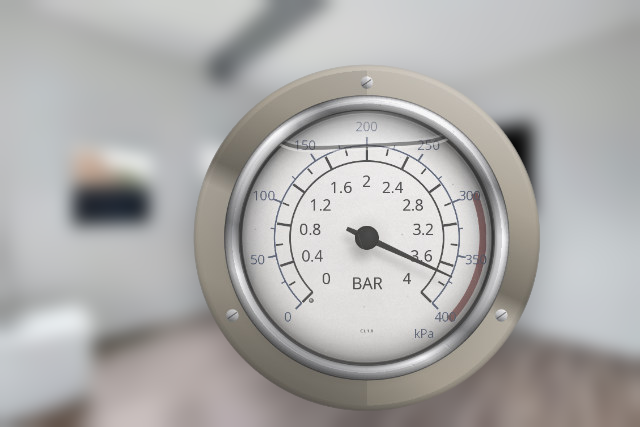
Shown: 3.7 bar
